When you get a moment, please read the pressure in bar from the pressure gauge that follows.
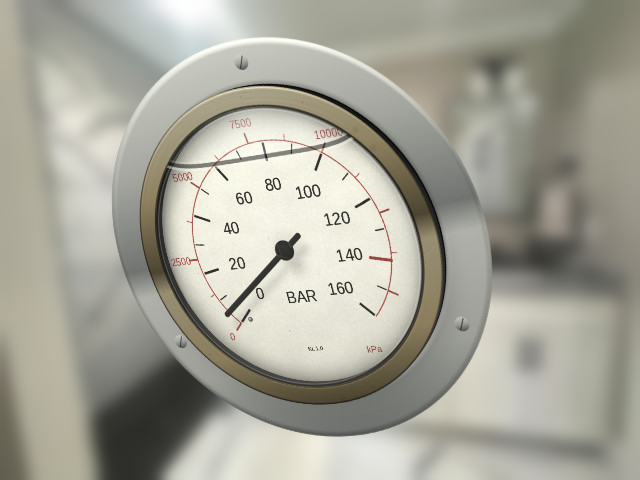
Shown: 5 bar
